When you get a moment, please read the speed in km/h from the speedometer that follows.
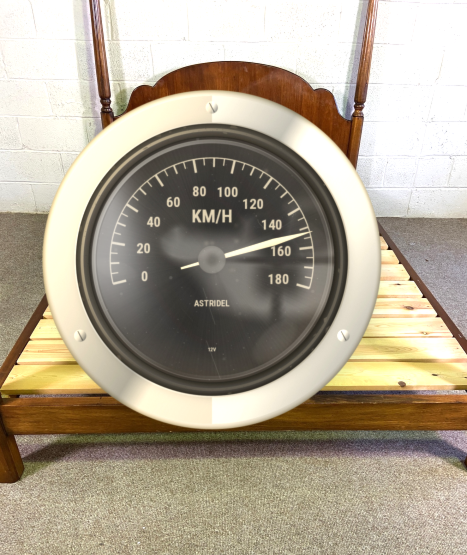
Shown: 152.5 km/h
